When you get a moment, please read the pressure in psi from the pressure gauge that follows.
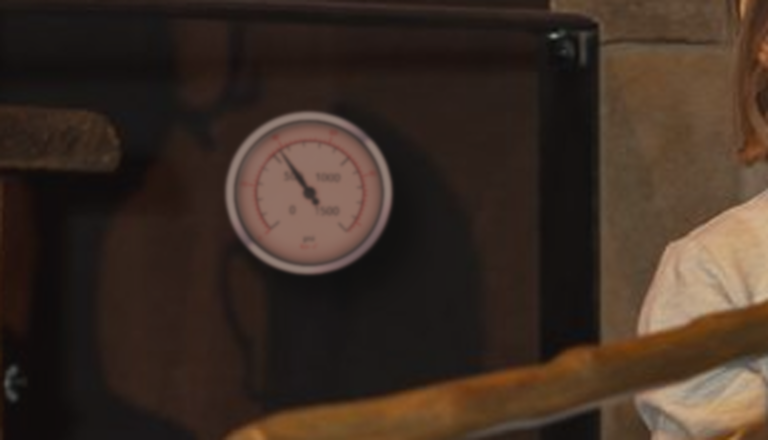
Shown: 550 psi
